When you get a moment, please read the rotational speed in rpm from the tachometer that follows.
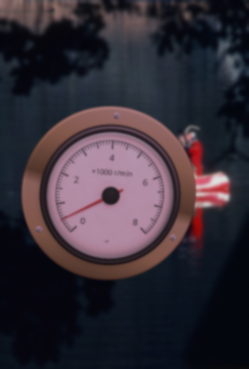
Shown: 500 rpm
